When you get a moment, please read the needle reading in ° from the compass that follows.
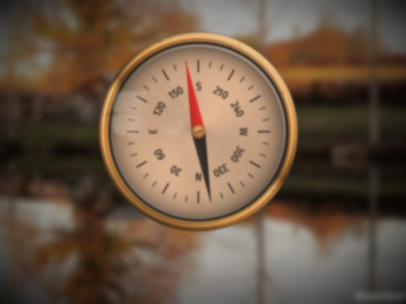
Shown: 170 °
